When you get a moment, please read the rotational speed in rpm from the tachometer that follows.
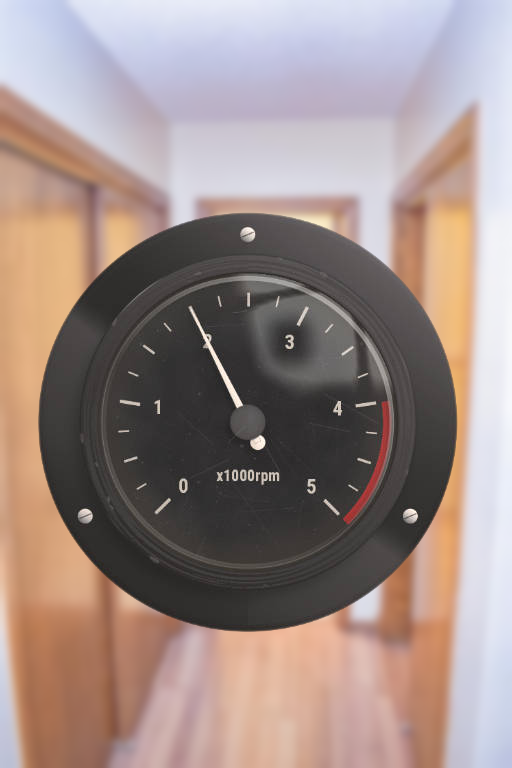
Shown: 2000 rpm
